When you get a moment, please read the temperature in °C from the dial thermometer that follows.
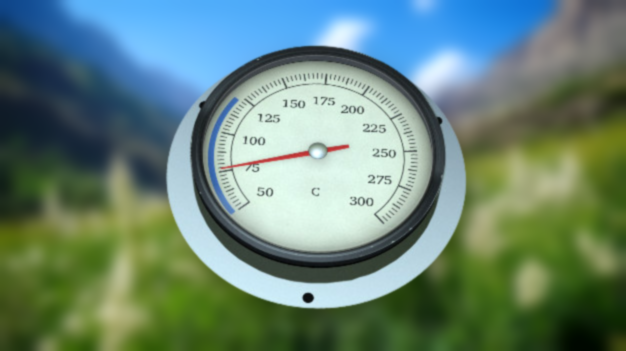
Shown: 75 °C
